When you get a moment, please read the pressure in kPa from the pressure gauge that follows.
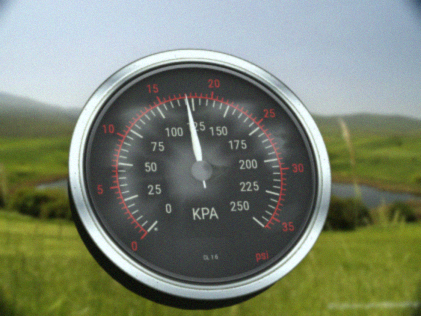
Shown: 120 kPa
